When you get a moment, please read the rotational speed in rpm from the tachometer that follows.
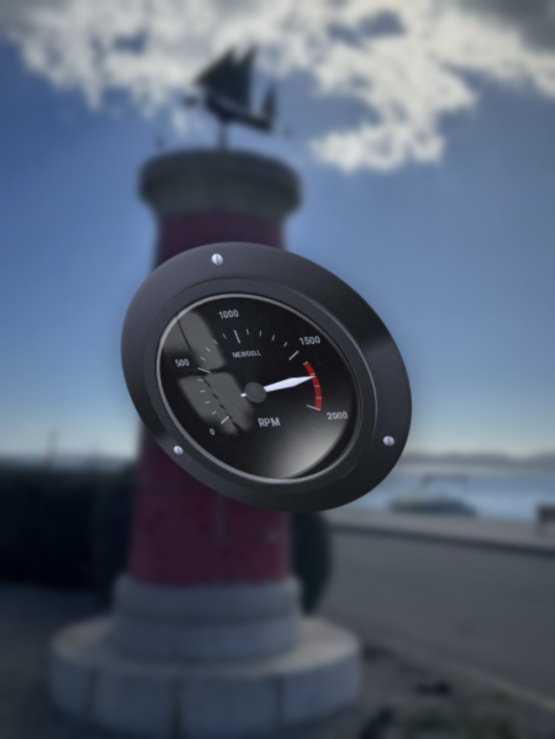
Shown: 1700 rpm
